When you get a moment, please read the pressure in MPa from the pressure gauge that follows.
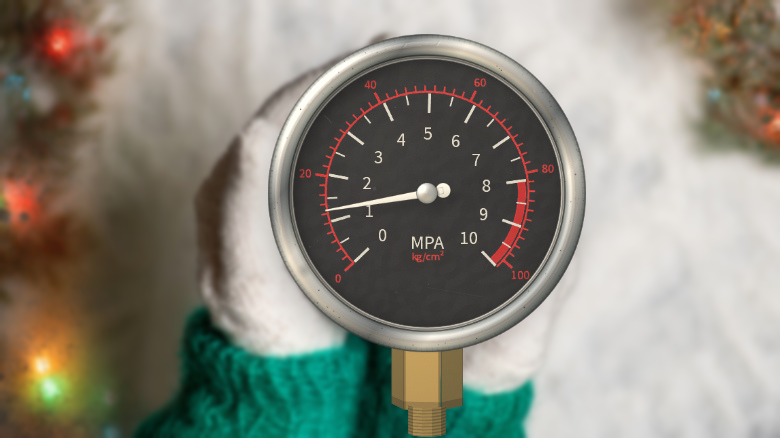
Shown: 1.25 MPa
